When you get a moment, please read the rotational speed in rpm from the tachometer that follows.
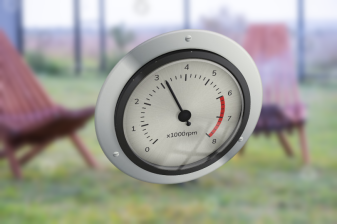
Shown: 3200 rpm
